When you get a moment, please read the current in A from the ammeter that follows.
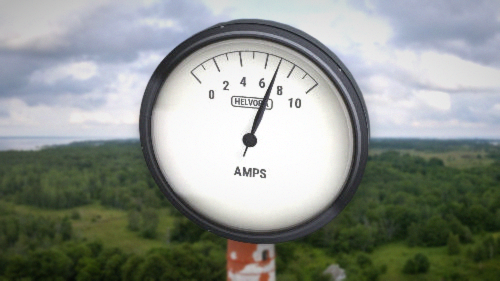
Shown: 7 A
